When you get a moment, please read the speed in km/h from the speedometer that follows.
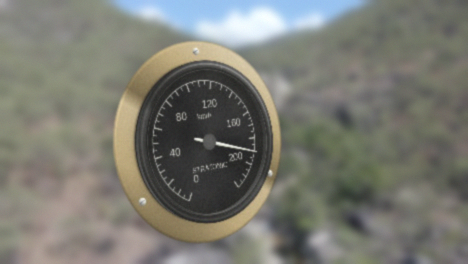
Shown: 190 km/h
